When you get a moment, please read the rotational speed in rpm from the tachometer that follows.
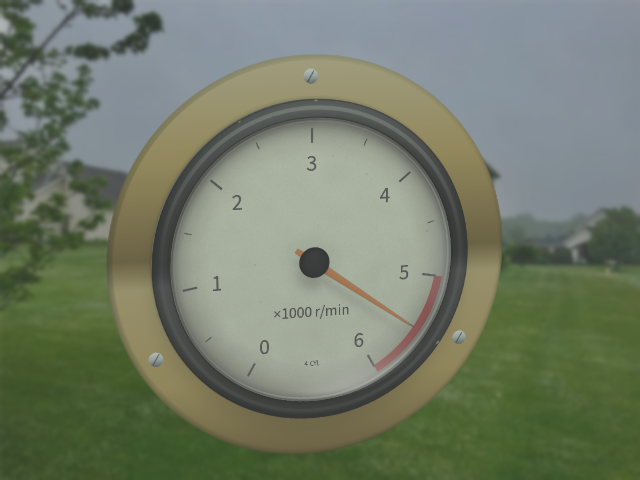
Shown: 5500 rpm
